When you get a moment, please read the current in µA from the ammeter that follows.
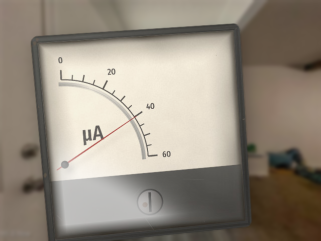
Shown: 40 µA
